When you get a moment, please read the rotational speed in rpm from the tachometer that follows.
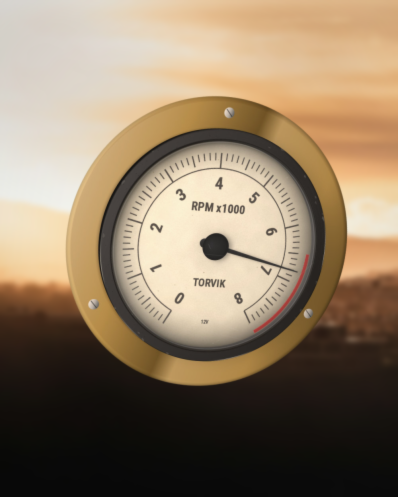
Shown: 6800 rpm
